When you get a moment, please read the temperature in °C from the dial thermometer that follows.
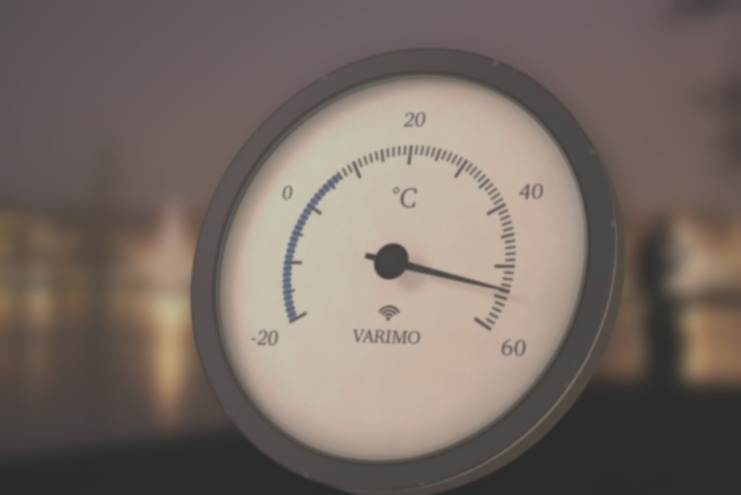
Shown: 54 °C
